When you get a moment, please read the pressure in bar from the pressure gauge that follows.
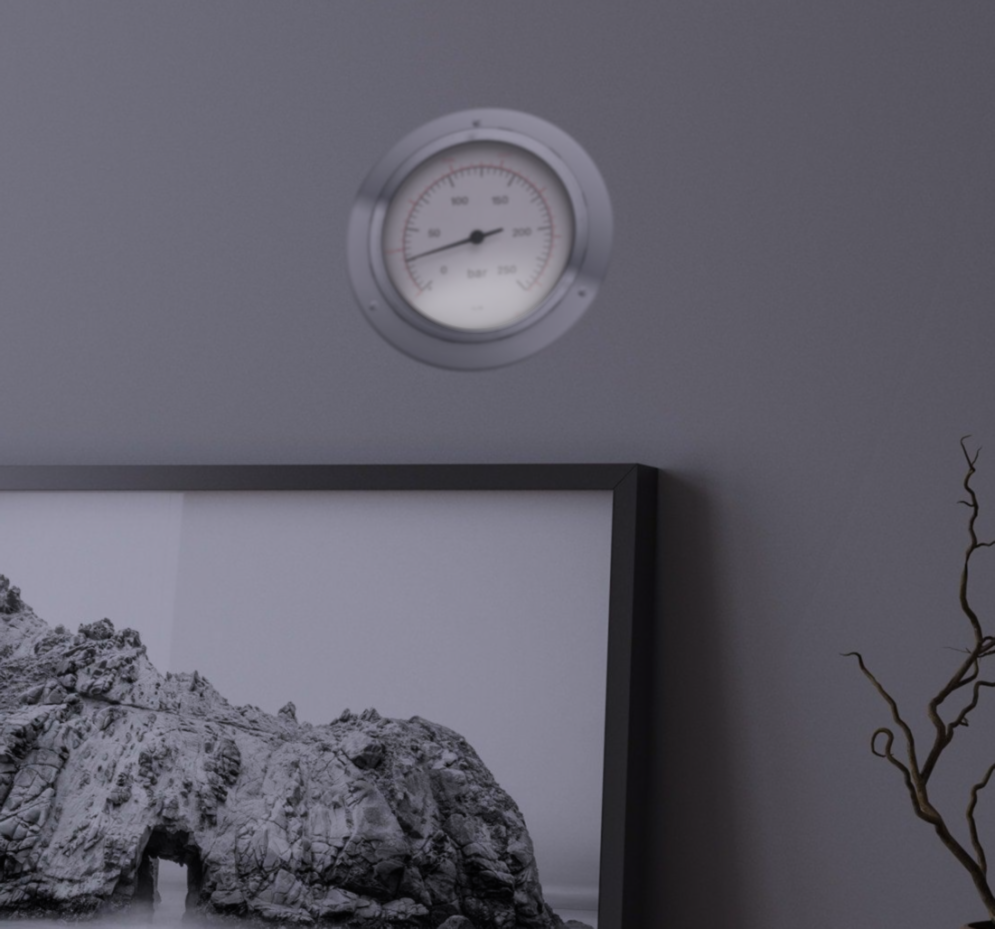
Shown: 25 bar
